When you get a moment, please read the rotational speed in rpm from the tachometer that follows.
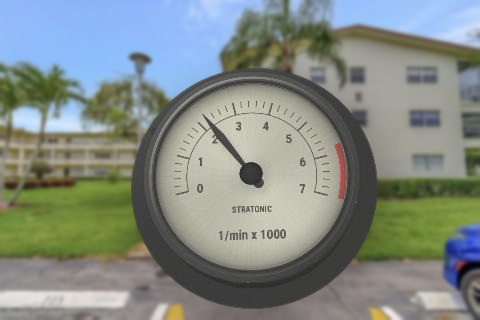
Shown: 2200 rpm
